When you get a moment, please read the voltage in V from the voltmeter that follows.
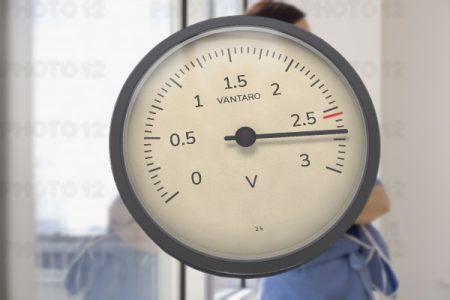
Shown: 2.7 V
